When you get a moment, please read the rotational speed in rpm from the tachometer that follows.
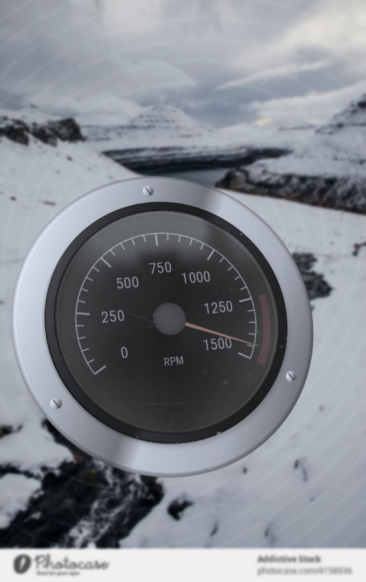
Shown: 1450 rpm
